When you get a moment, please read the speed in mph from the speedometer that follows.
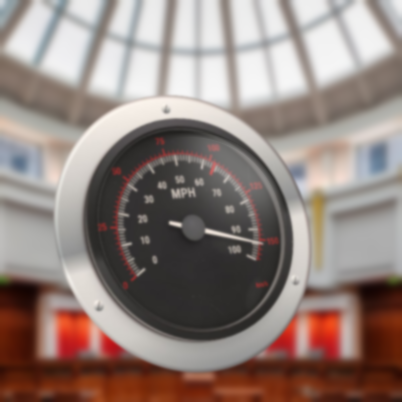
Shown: 95 mph
